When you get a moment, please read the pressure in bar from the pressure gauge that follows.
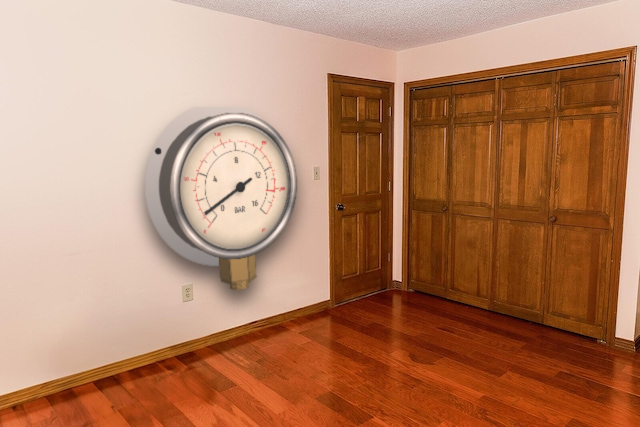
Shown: 1 bar
